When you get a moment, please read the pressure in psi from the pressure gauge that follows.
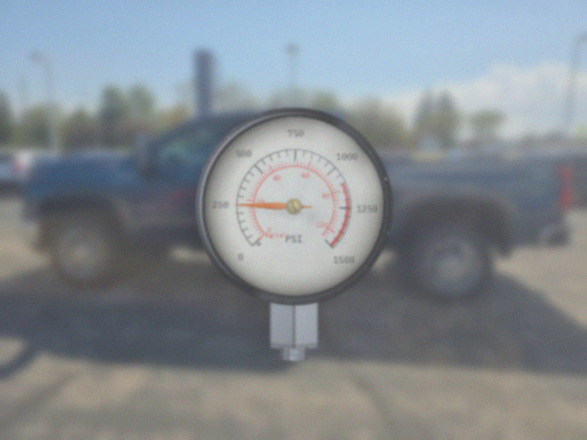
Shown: 250 psi
